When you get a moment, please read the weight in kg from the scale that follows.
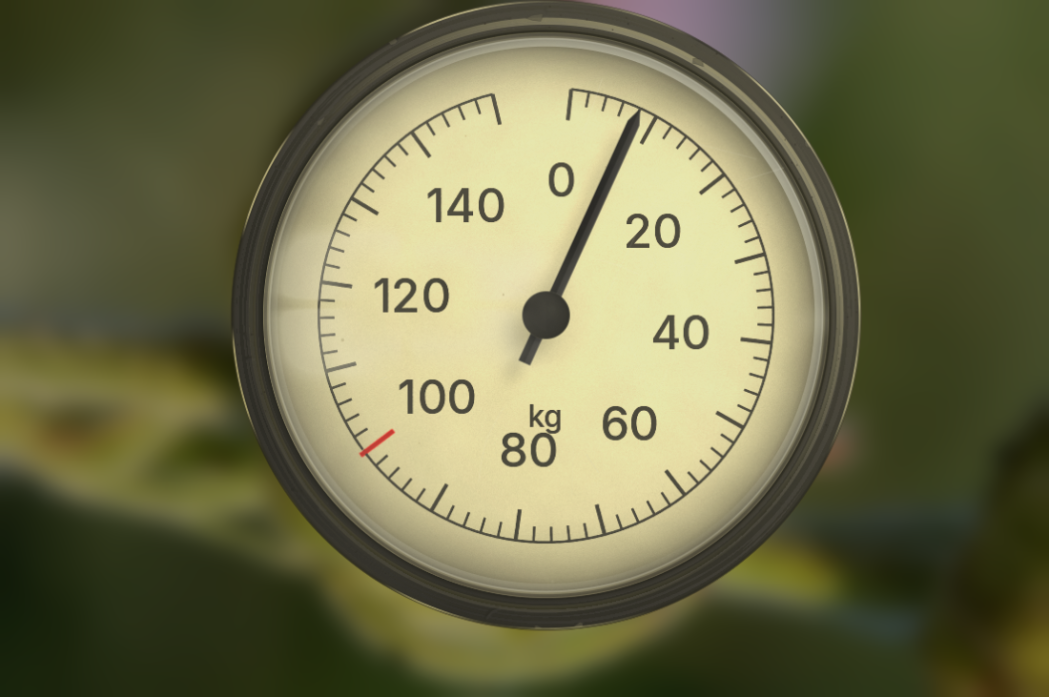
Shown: 8 kg
